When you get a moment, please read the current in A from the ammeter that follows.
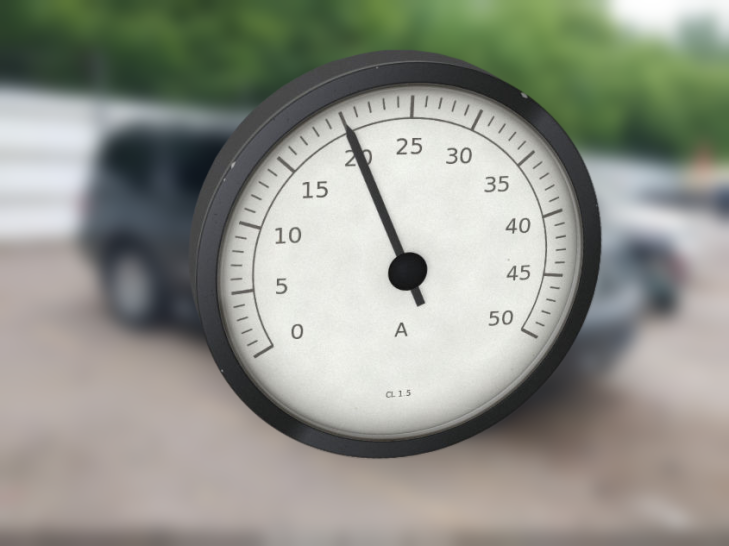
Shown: 20 A
